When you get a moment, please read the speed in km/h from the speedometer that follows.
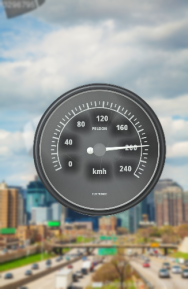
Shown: 200 km/h
